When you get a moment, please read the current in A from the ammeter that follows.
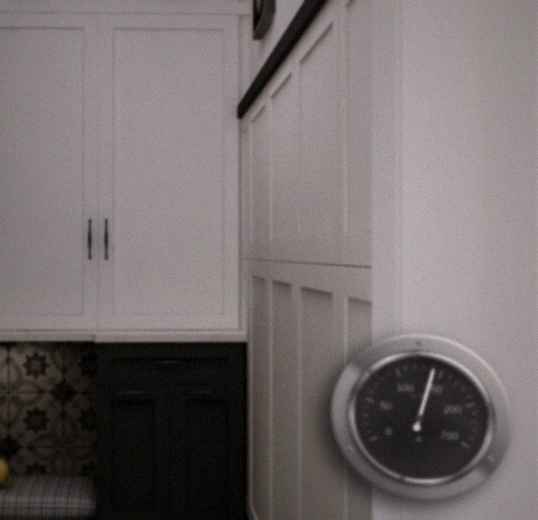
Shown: 140 A
